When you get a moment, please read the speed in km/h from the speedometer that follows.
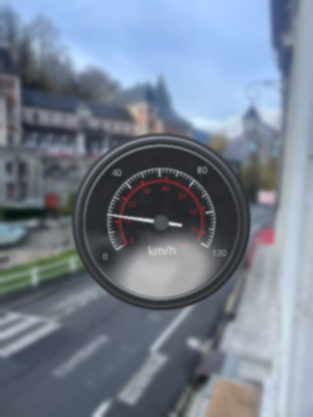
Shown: 20 km/h
